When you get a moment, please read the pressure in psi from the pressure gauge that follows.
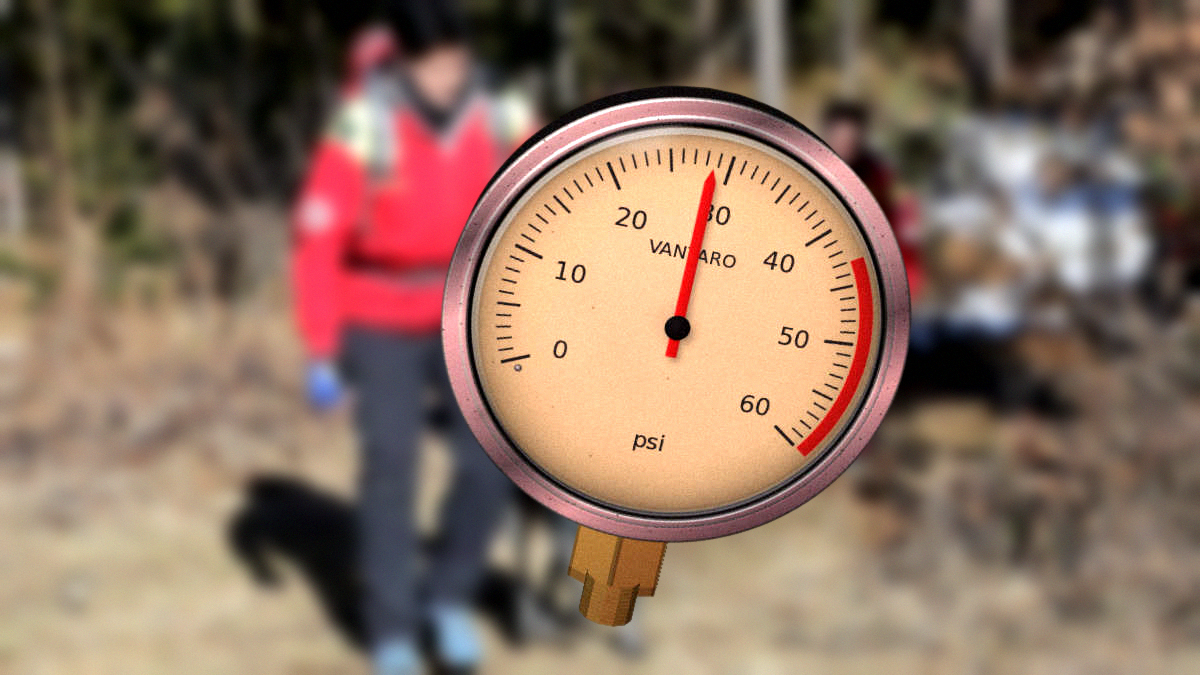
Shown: 28.5 psi
